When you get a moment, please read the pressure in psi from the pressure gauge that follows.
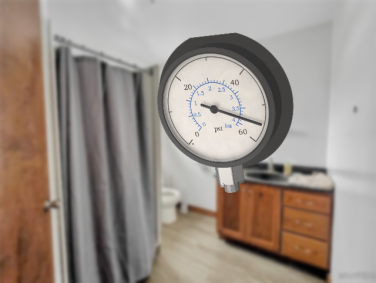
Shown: 55 psi
